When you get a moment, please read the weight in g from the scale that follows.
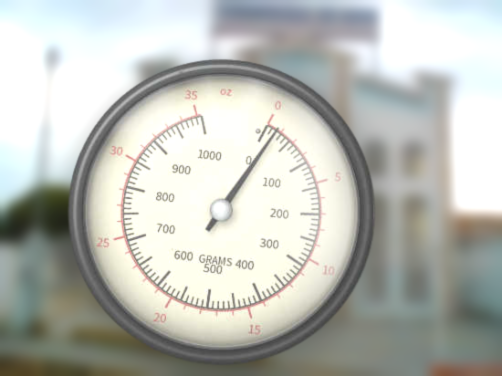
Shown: 20 g
